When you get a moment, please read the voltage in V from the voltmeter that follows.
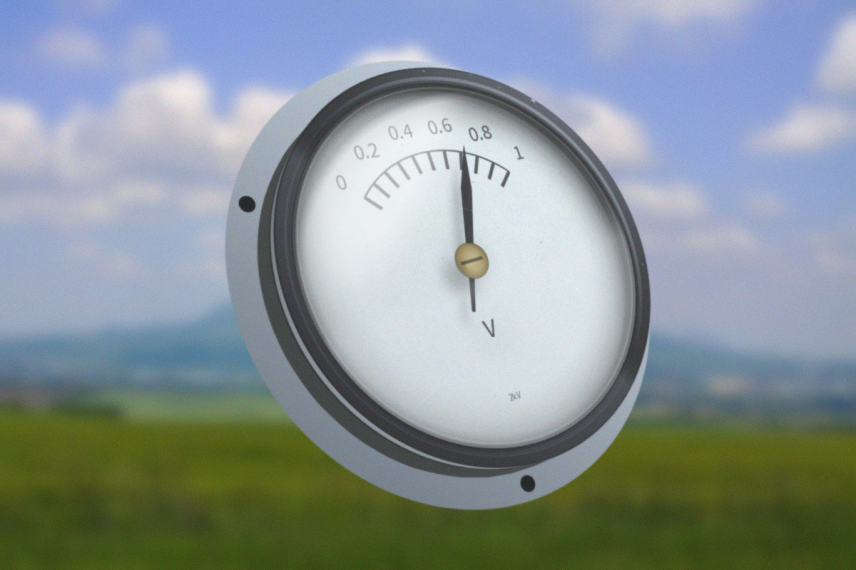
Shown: 0.7 V
